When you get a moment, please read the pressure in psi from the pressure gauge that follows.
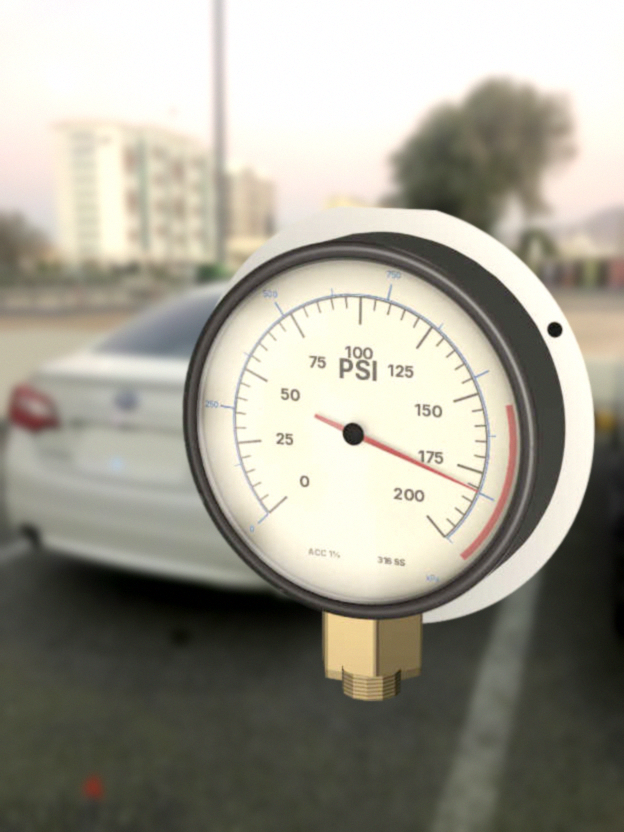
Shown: 180 psi
